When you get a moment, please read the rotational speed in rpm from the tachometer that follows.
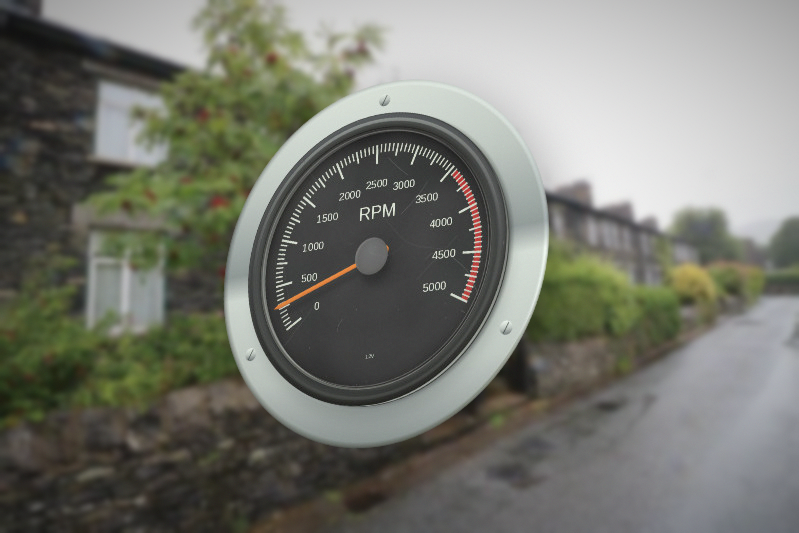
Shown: 250 rpm
